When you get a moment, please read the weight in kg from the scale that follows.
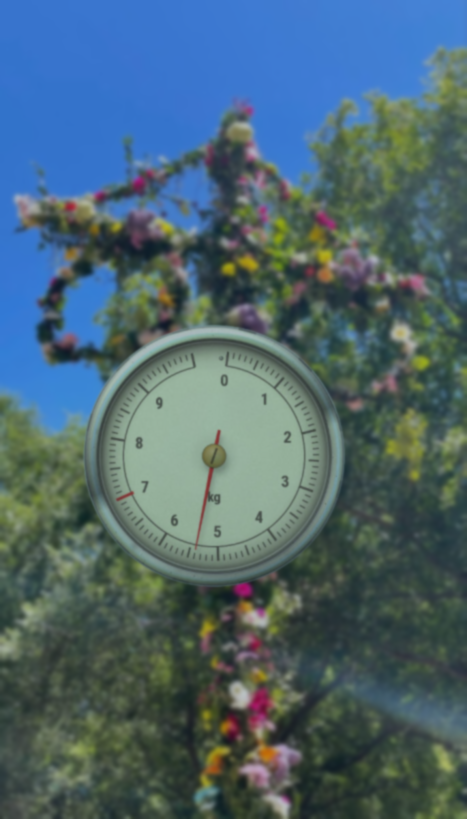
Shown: 5.4 kg
